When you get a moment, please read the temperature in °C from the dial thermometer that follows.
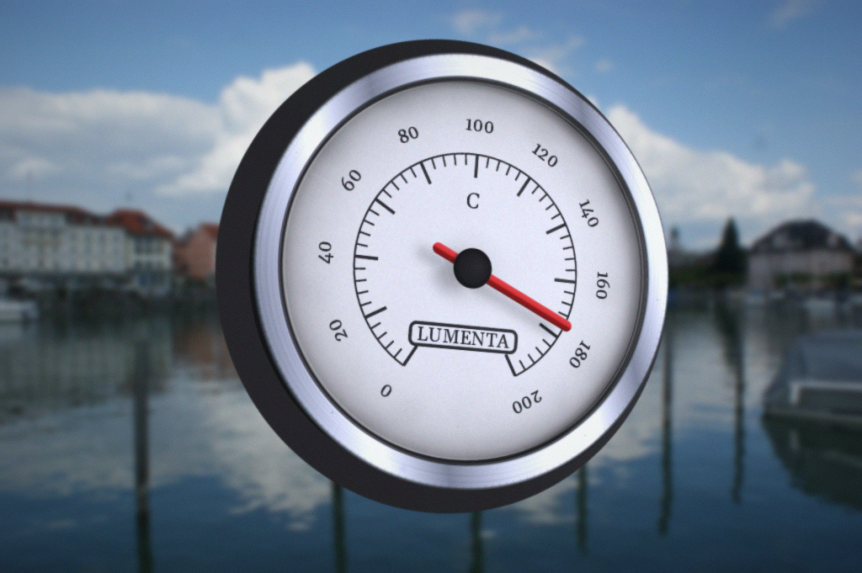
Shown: 176 °C
